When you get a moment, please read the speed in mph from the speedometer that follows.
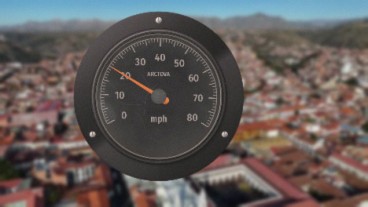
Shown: 20 mph
